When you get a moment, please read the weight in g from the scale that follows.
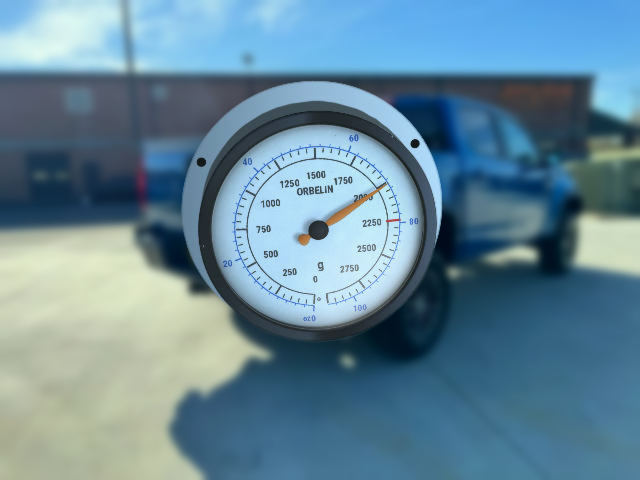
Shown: 2000 g
